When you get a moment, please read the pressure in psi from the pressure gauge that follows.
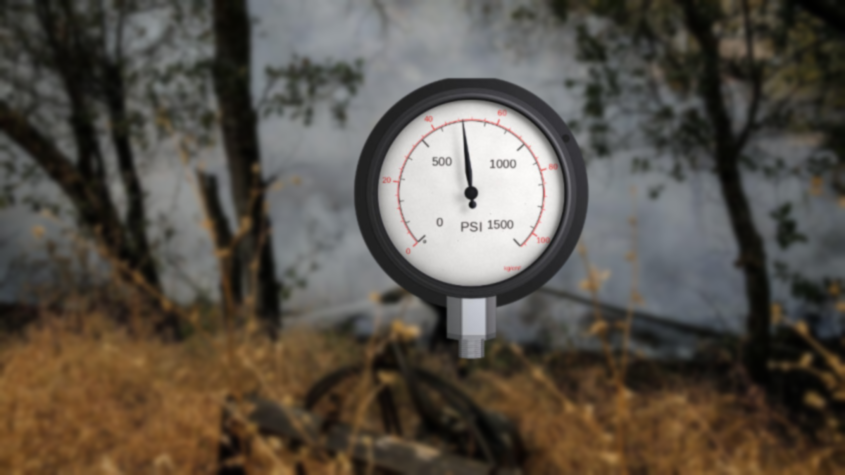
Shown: 700 psi
